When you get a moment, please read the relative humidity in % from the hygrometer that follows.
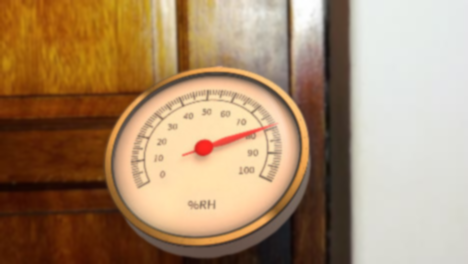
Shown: 80 %
